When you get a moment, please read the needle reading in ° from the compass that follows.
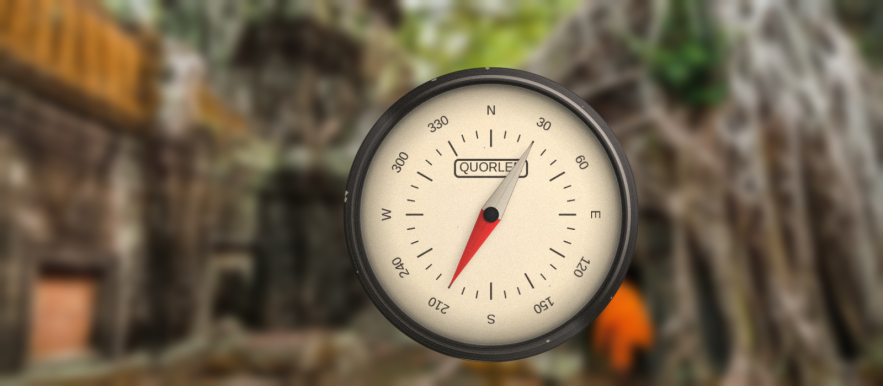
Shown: 210 °
